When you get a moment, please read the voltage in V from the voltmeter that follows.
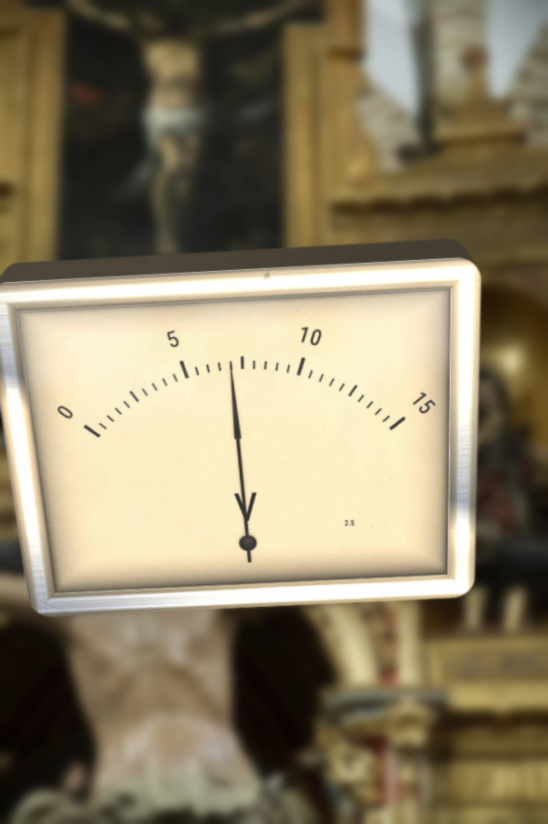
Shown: 7 V
